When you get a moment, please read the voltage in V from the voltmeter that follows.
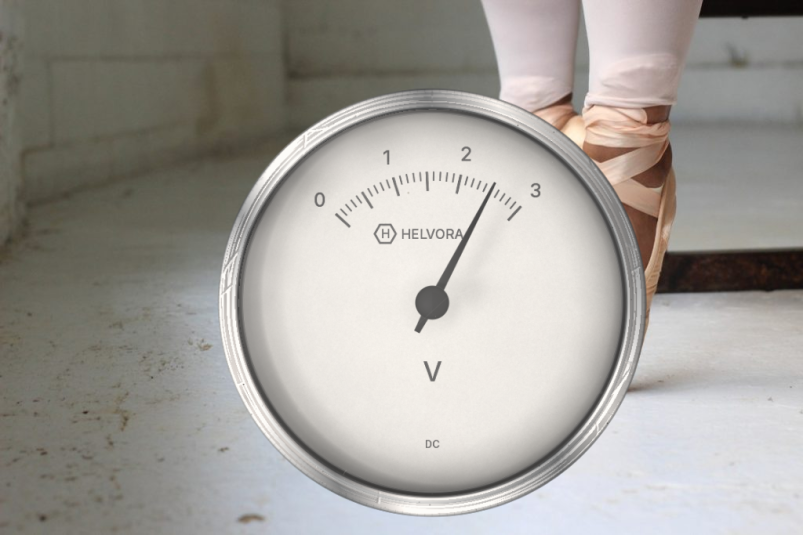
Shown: 2.5 V
